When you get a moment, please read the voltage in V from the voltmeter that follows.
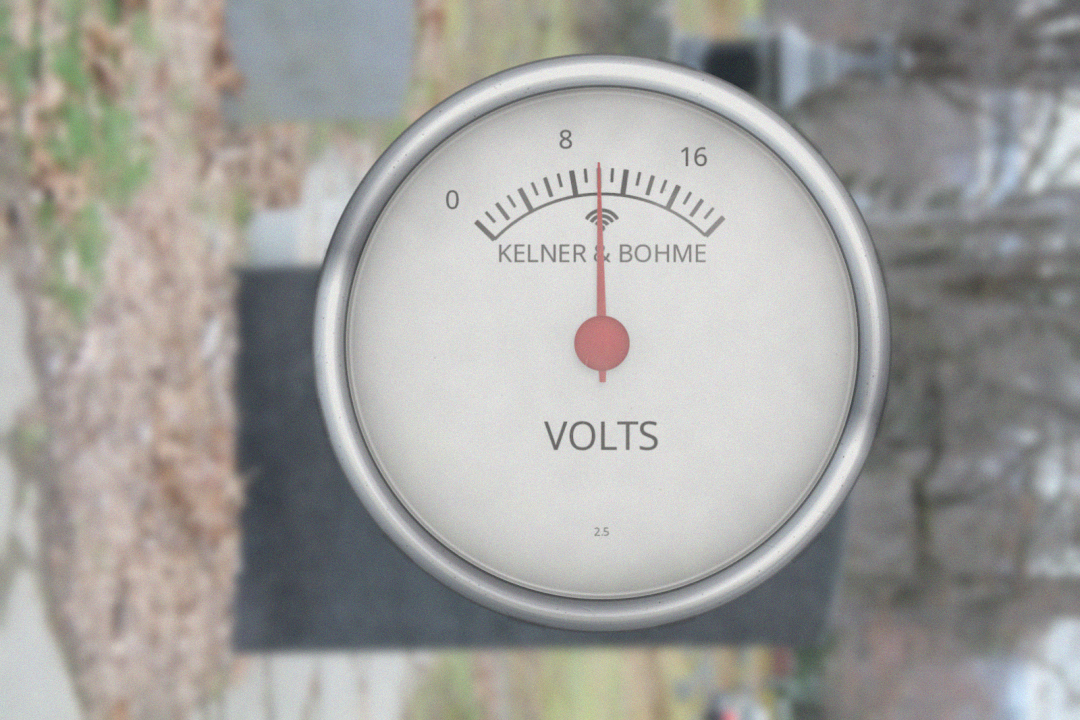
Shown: 10 V
